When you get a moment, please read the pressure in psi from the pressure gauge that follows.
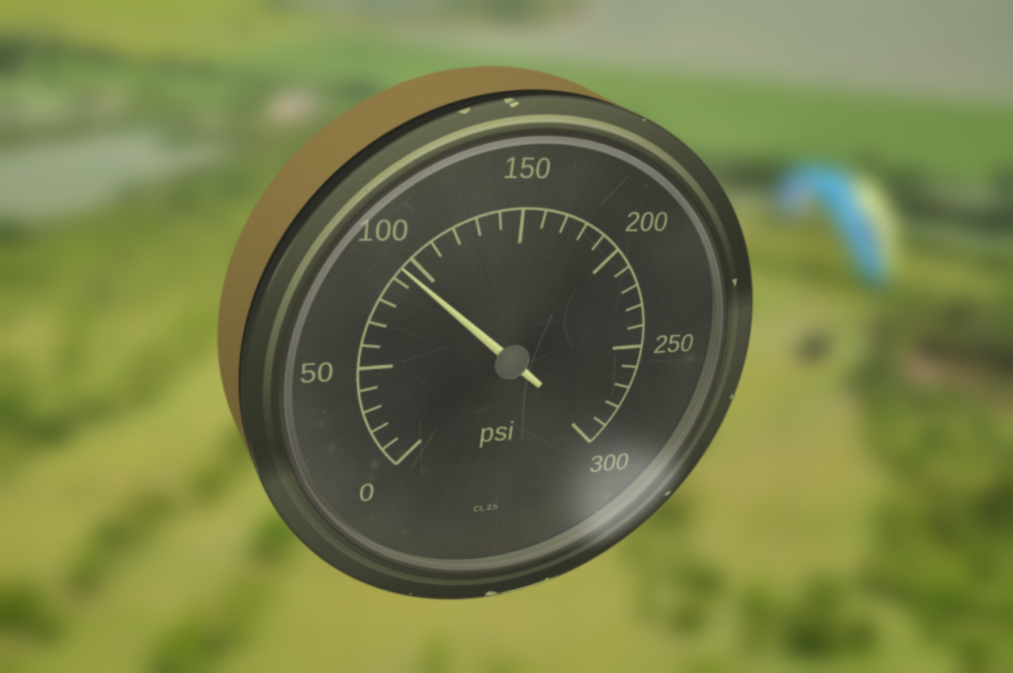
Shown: 95 psi
